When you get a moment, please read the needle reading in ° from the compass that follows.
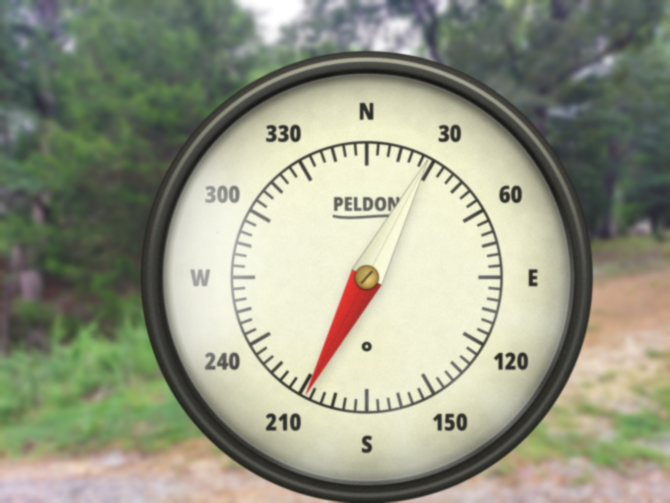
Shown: 207.5 °
